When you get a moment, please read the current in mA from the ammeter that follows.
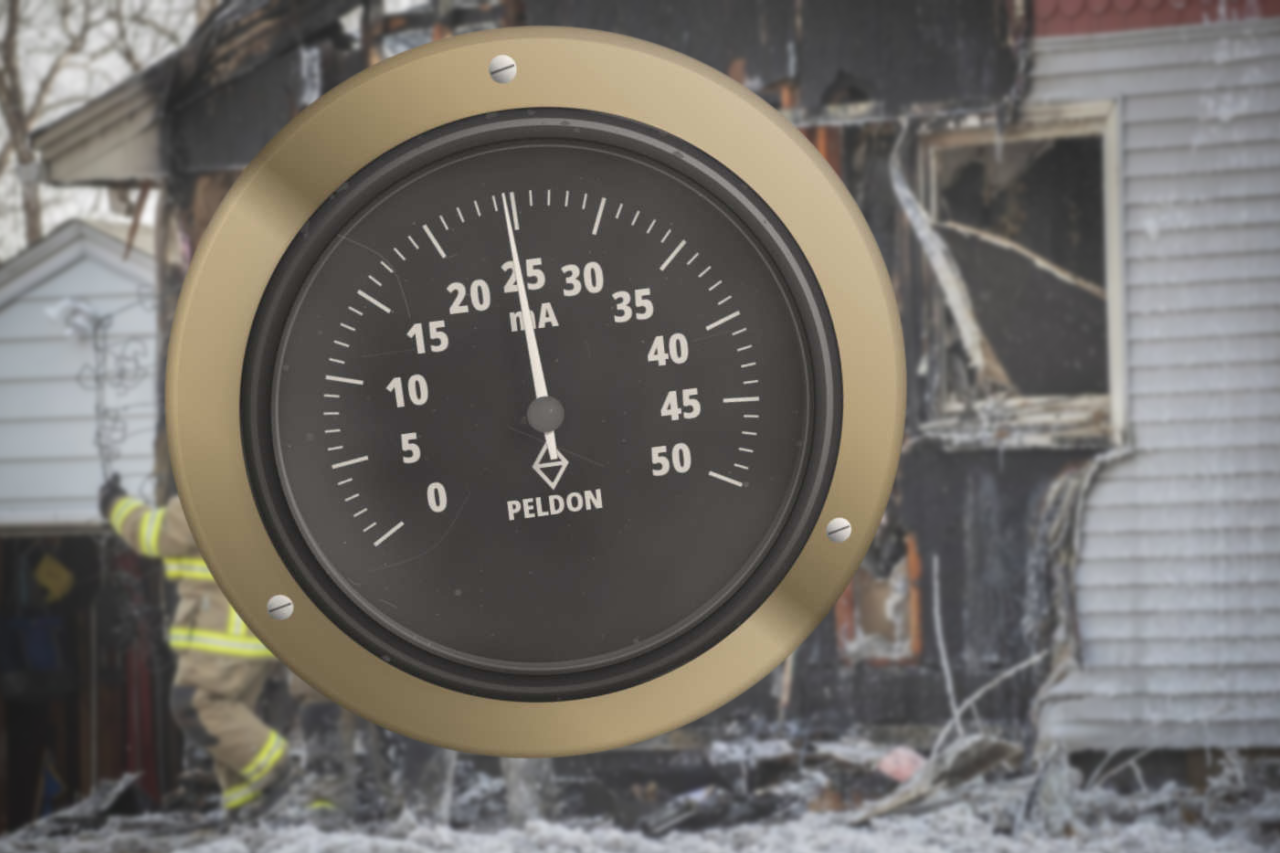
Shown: 24.5 mA
